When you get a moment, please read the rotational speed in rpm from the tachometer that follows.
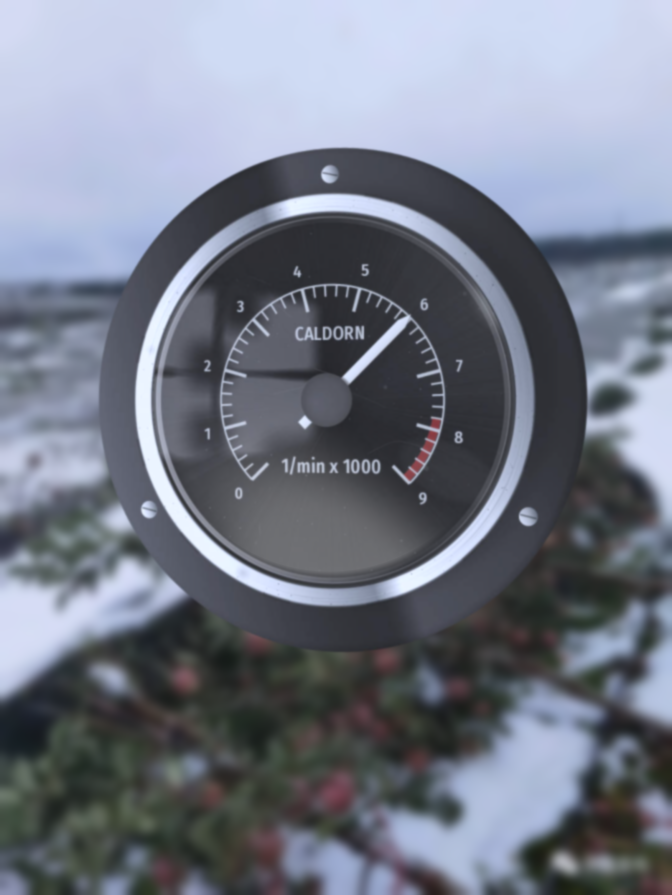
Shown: 6000 rpm
